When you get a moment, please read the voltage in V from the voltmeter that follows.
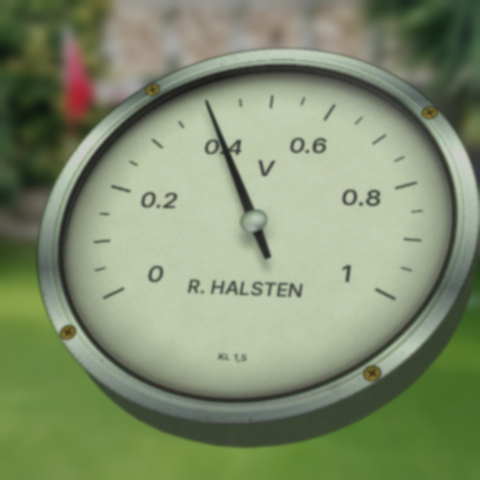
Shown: 0.4 V
